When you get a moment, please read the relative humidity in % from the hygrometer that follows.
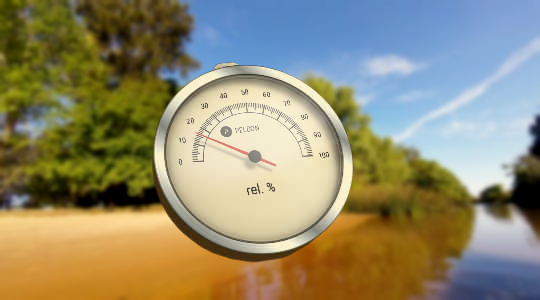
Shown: 15 %
